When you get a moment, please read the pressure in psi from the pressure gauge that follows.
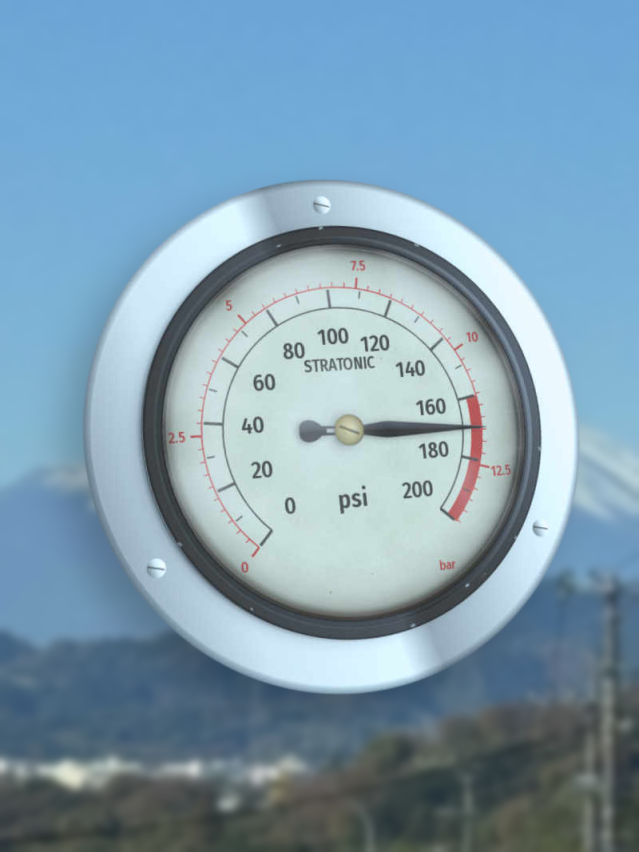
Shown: 170 psi
